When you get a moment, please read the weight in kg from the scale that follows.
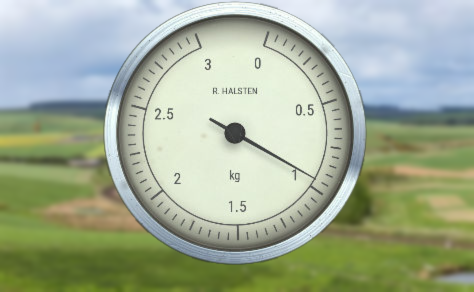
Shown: 0.95 kg
